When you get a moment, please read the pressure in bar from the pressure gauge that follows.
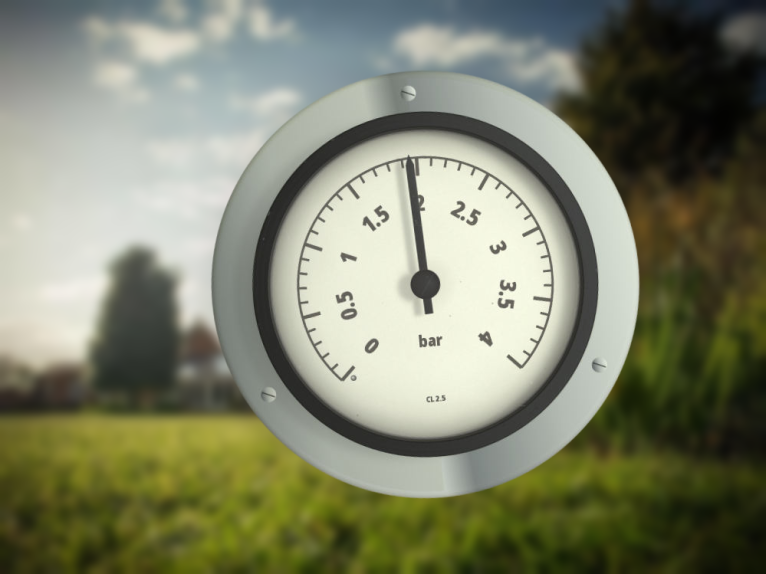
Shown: 1.95 bar
